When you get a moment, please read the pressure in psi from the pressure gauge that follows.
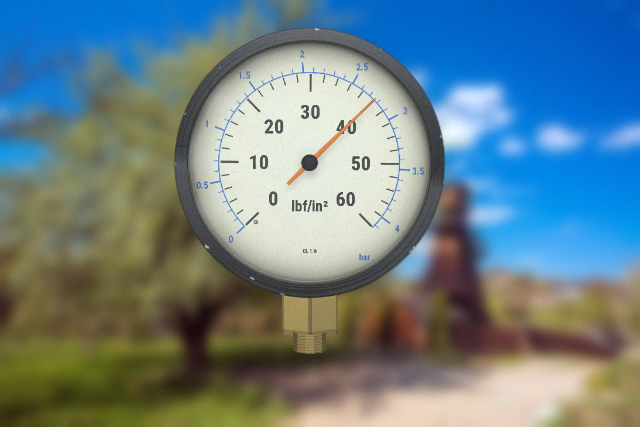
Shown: 40 psi
